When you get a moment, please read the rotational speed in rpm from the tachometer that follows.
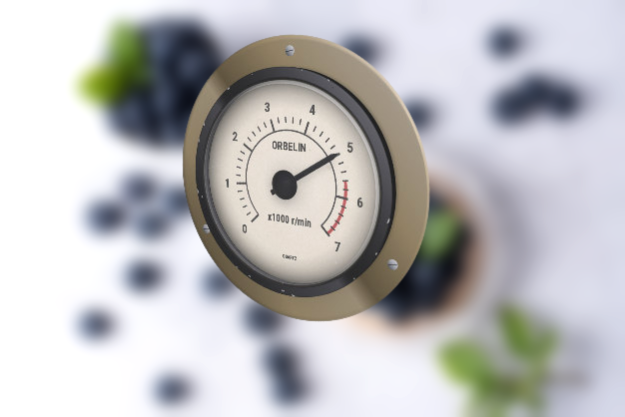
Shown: 5000 rpm
